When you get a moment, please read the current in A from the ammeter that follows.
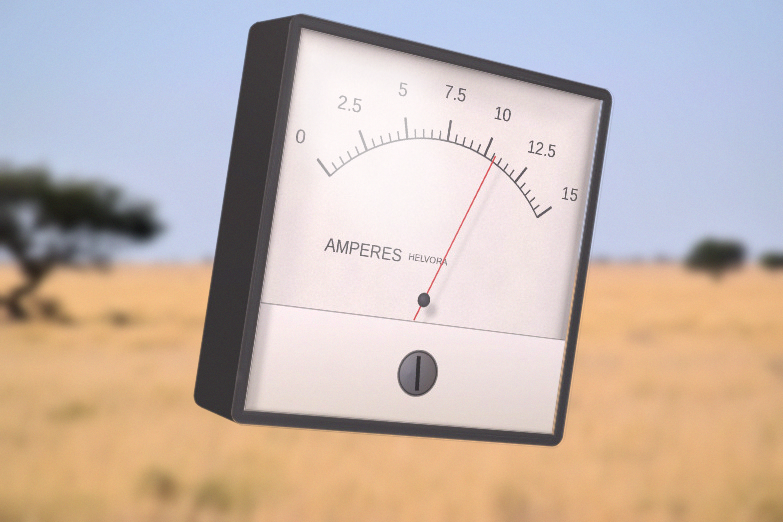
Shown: 10.5 A
